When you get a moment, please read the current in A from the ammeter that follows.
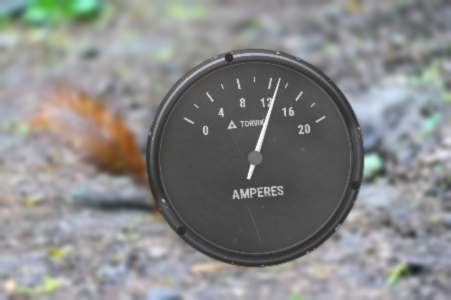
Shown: 13 A
